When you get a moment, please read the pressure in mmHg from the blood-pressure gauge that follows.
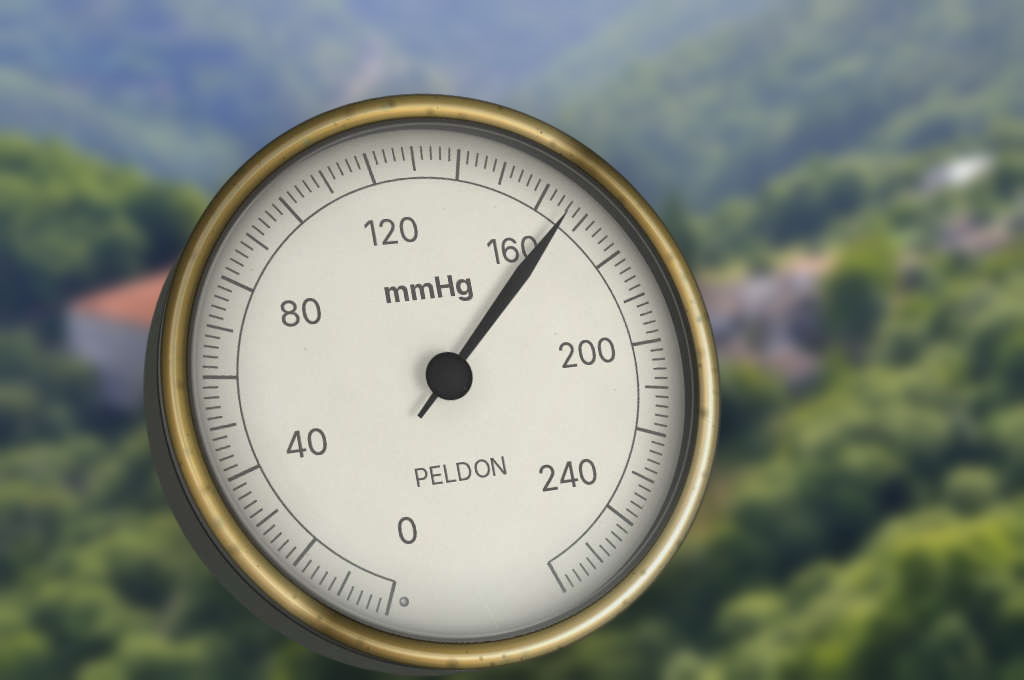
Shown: 166 mmHg
